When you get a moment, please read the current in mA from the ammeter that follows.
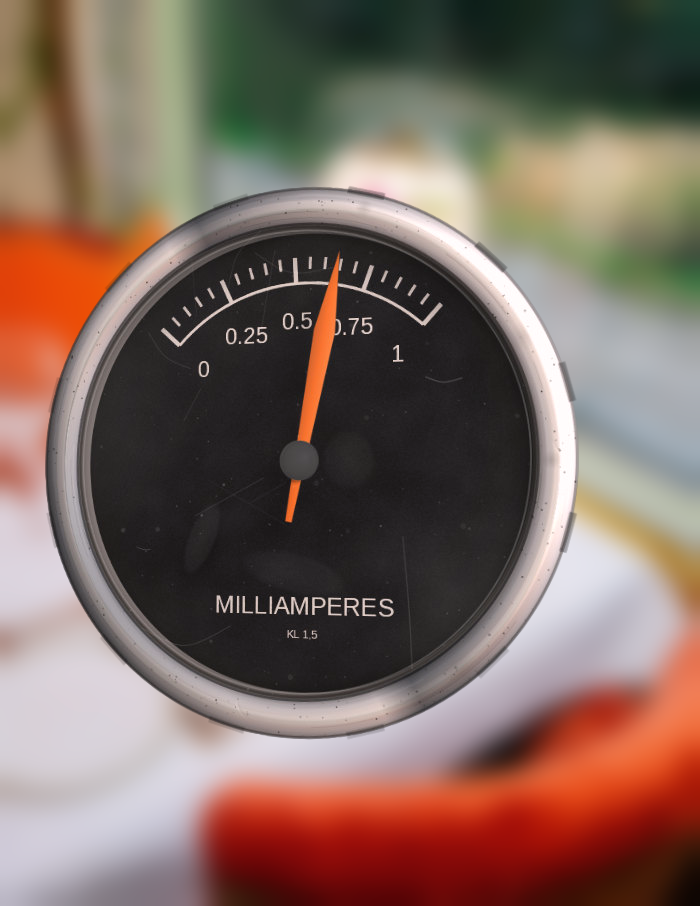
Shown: 0.65 mA
